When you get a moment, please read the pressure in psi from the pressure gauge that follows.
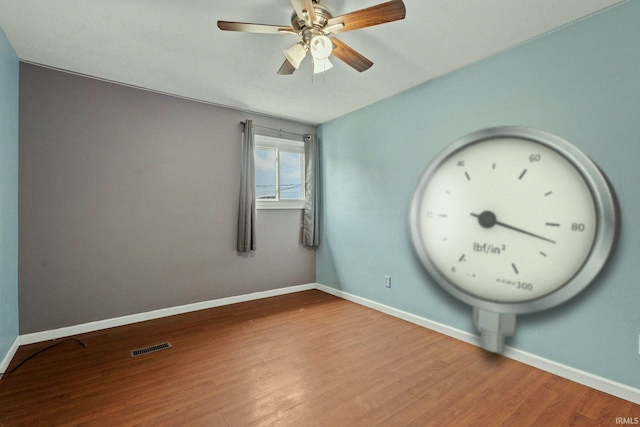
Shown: 85 psi
